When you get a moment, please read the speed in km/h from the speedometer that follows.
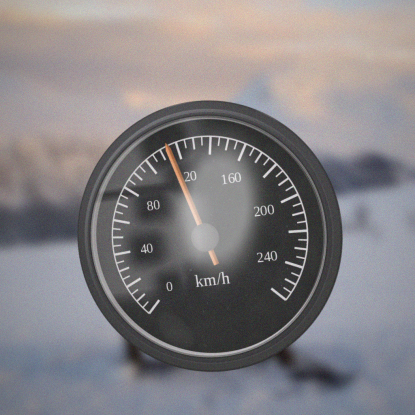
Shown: 115 km/h
